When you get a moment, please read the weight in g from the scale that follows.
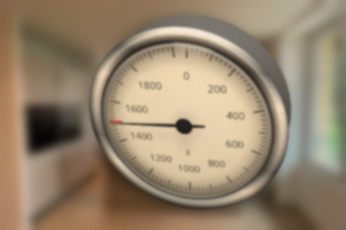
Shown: 1500 g
